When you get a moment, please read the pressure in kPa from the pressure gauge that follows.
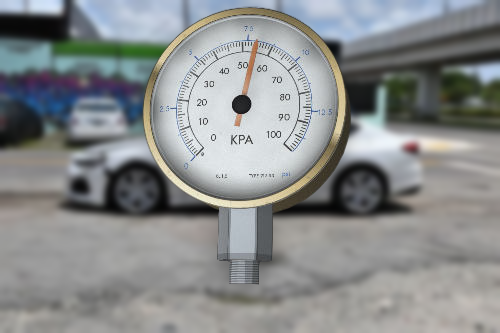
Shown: 55 kPa
